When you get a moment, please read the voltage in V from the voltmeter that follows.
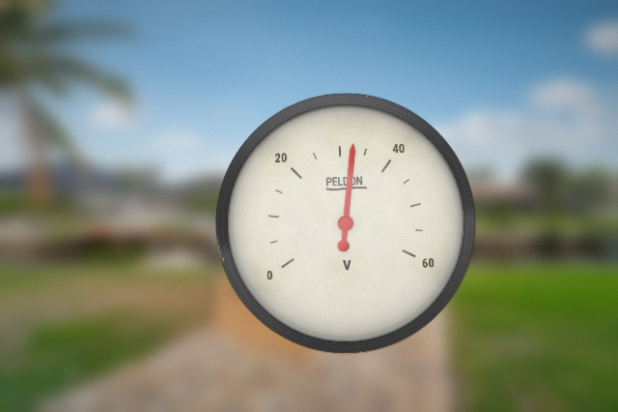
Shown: 32.5 V
